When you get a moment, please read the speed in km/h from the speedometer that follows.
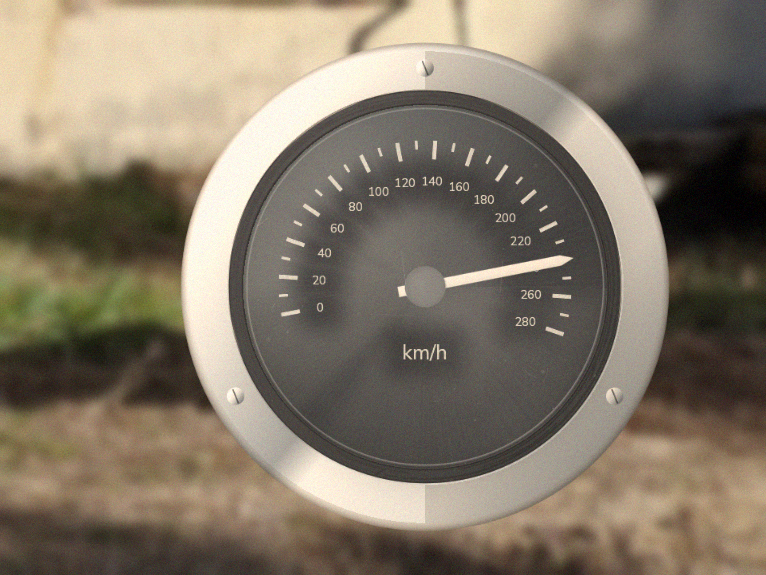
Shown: 240 km/h
